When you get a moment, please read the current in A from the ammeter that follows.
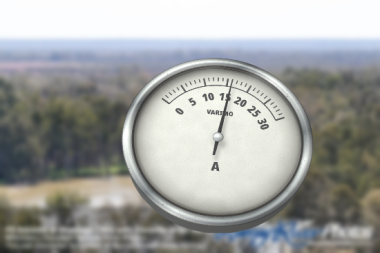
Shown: 16 A
